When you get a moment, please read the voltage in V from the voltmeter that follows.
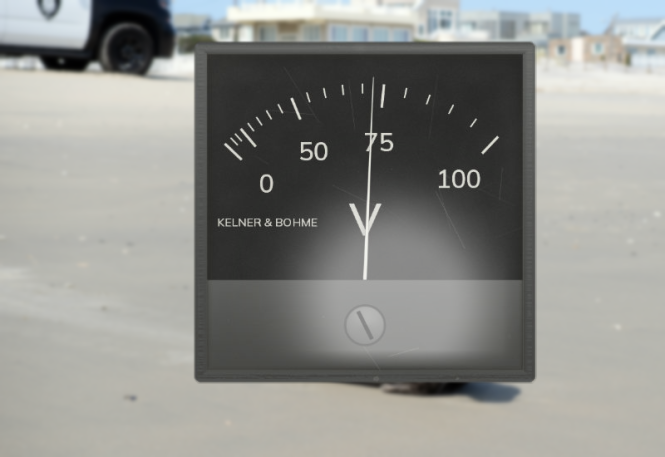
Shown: 72.5 V
